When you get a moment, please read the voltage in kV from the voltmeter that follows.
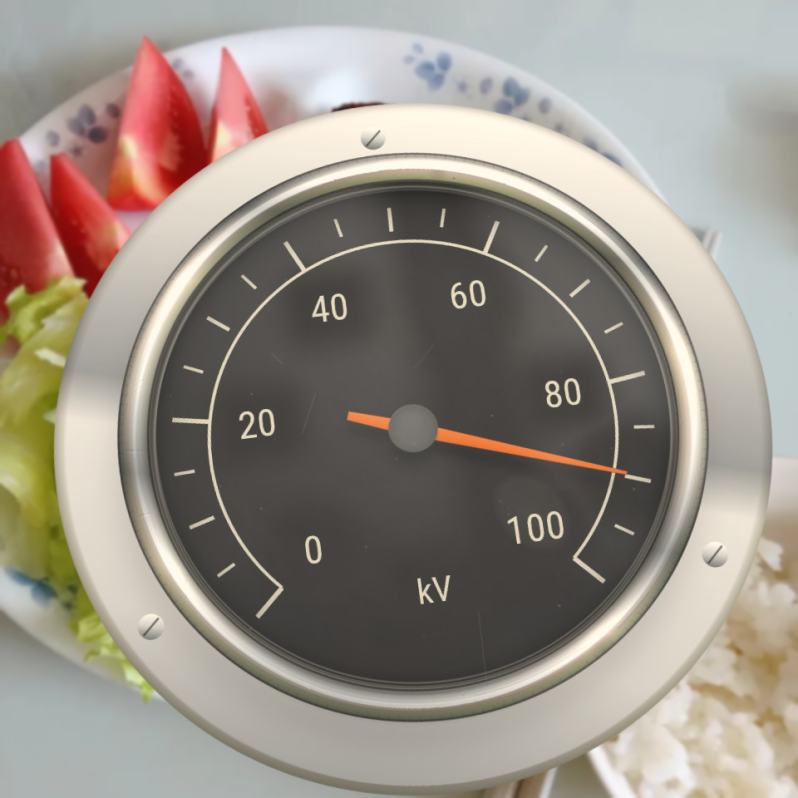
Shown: 90 kV
